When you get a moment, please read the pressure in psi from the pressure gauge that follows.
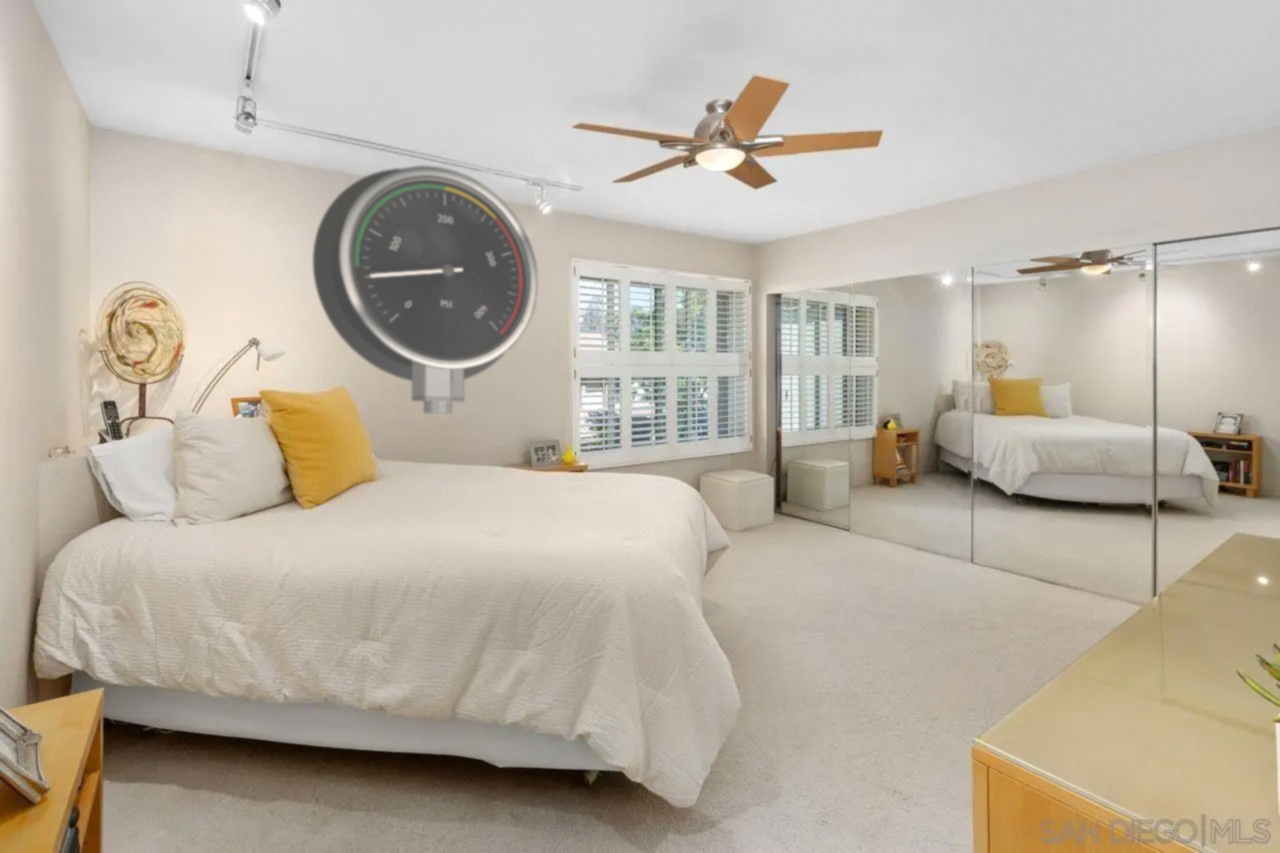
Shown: 50 psi
